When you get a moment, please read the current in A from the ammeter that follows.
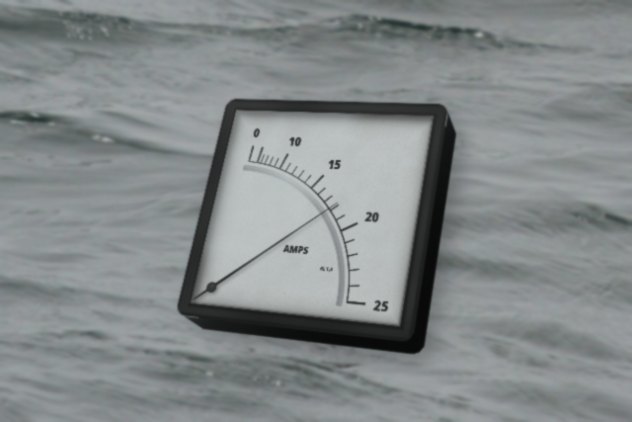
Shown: 18 A
